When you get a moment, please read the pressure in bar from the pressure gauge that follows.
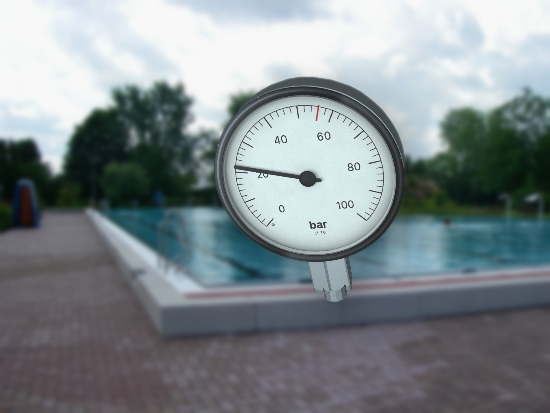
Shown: 22 bar
